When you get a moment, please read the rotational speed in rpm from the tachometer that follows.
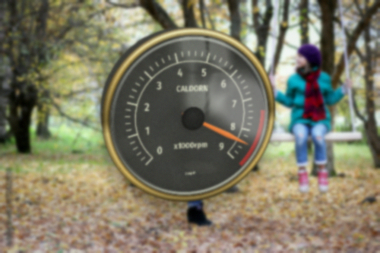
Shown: 8400 rpm
